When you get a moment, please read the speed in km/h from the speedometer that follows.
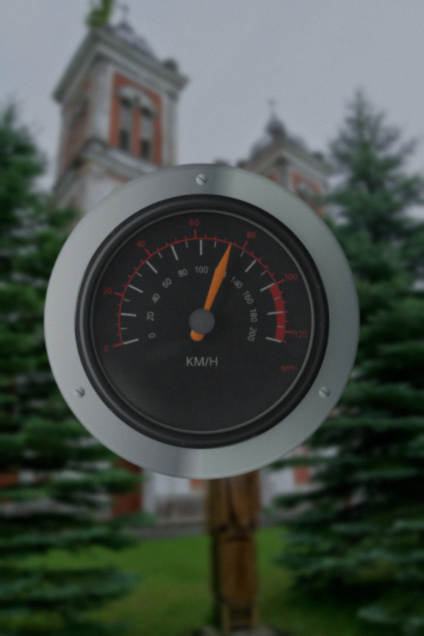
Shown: 120 km/h
